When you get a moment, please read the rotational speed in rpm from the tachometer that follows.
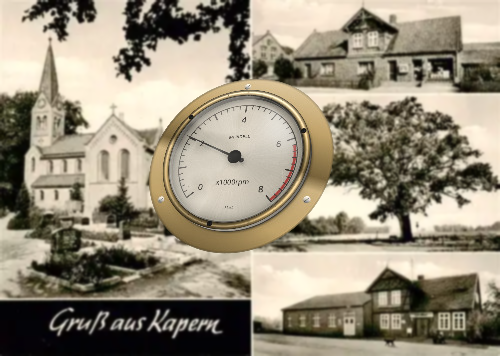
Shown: 2000 rpm
